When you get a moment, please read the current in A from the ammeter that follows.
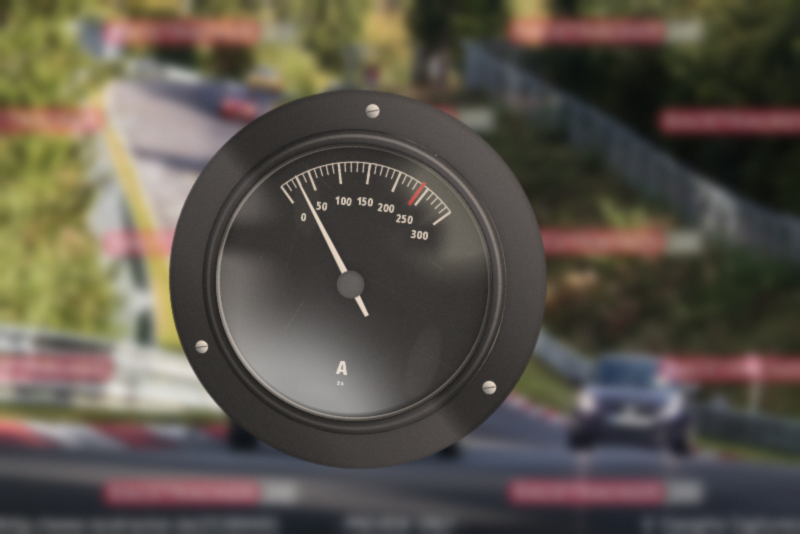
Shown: 30 A
